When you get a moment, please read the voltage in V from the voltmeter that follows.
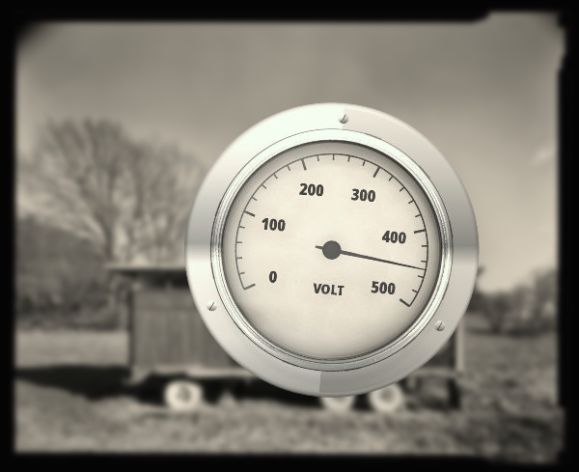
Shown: 450 V
